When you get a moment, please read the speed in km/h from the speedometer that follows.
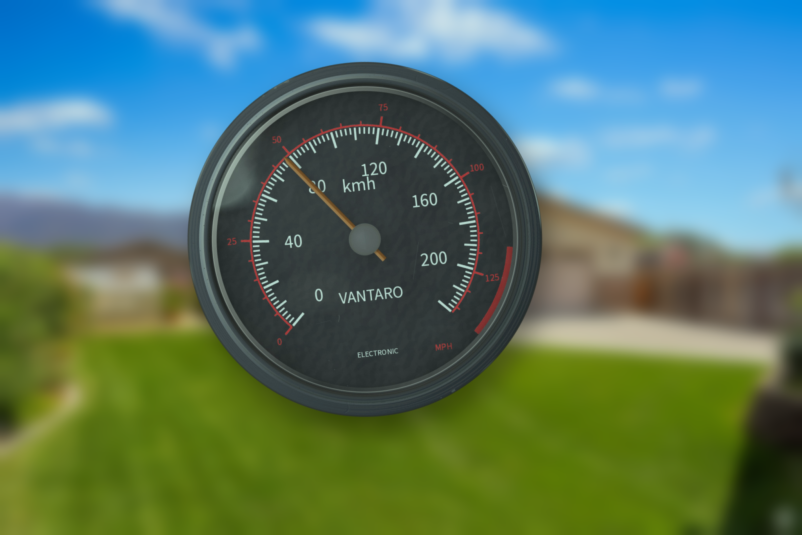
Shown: 78 km/h
